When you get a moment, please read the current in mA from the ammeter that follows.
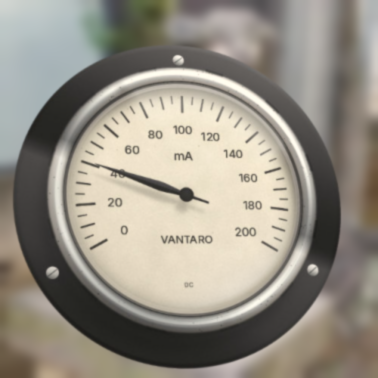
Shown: 40 mA
